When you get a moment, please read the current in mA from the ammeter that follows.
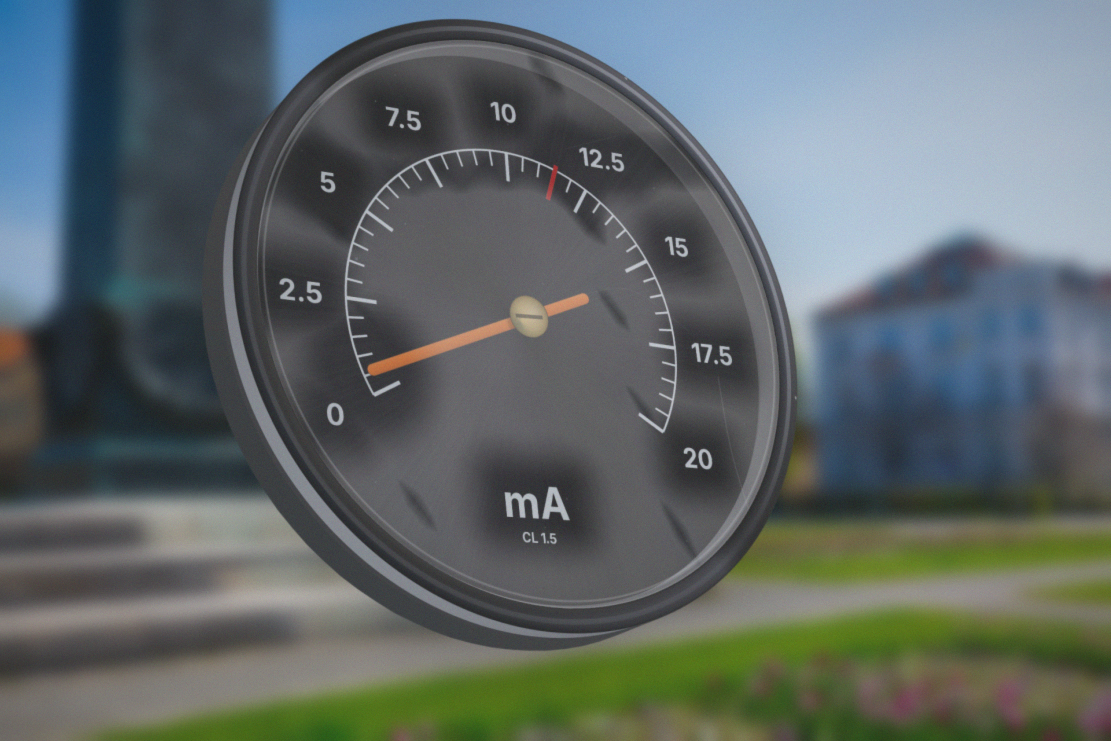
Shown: 0.5 mA
